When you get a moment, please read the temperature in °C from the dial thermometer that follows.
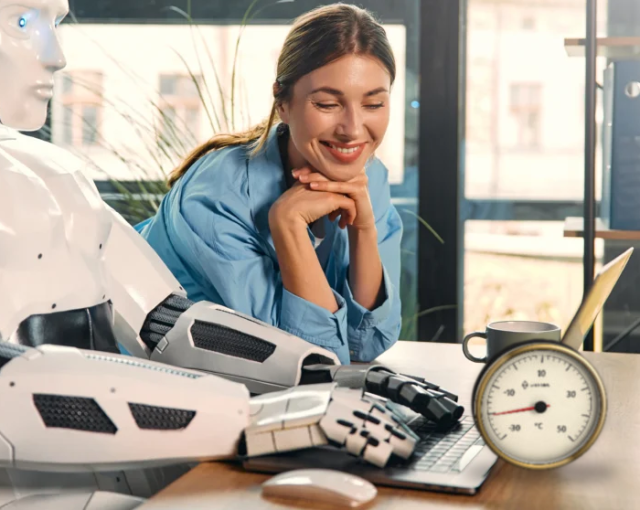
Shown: -20 °C
